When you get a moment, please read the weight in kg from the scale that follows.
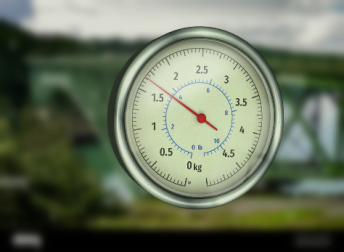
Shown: 1.65 kg
